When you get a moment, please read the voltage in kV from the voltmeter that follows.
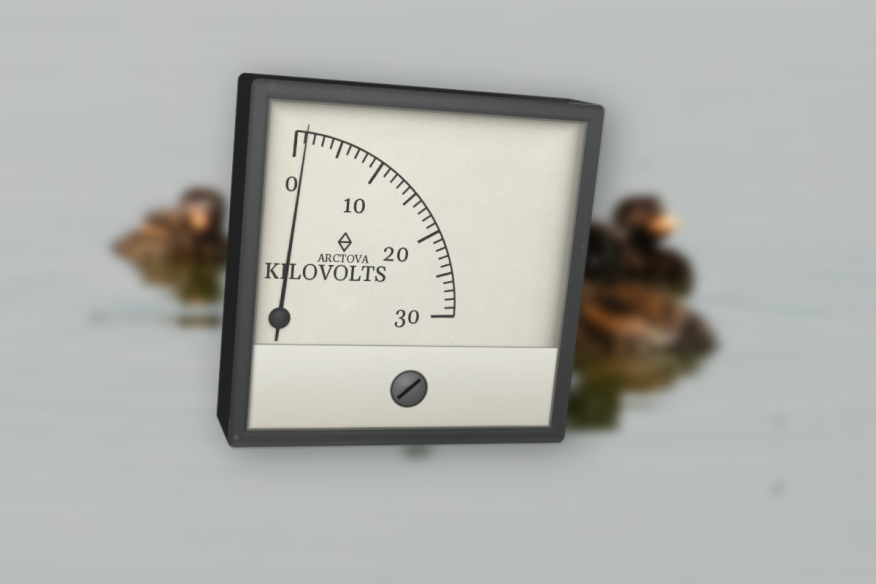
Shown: 1 kV
